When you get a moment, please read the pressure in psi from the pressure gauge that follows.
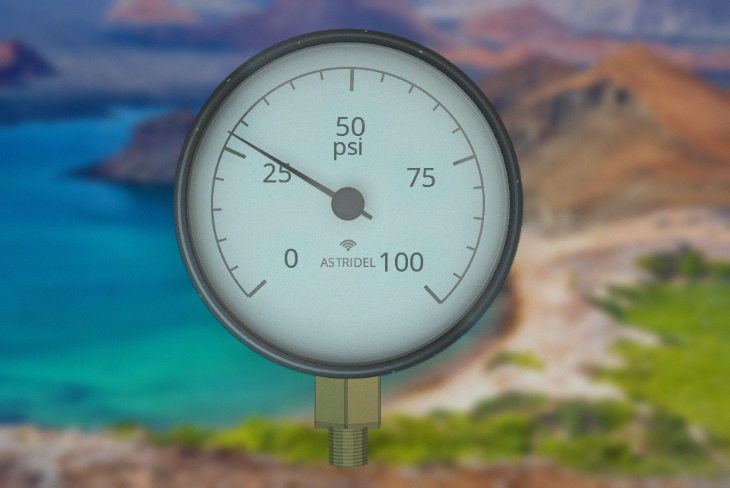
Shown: 27.5 psi
